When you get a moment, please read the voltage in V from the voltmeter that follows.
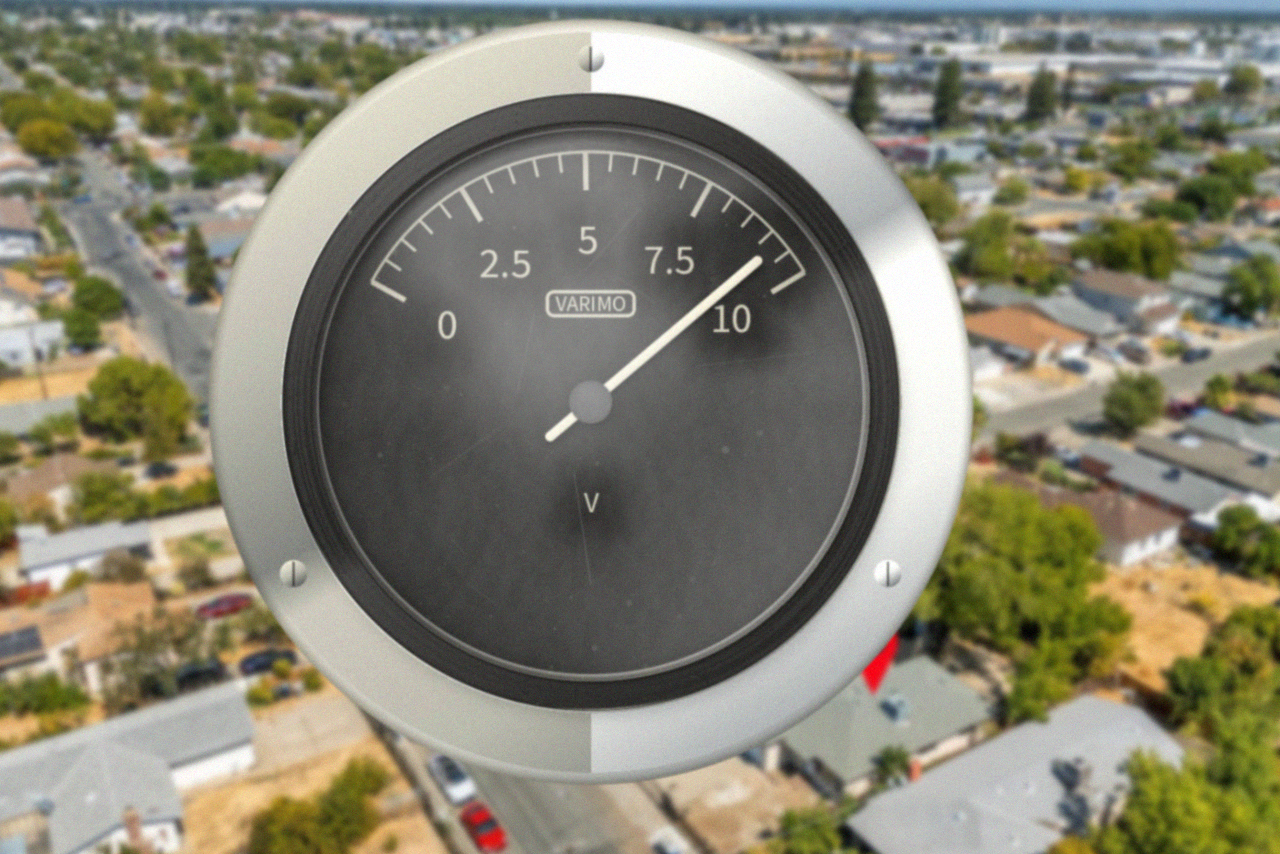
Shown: 9.25 V
